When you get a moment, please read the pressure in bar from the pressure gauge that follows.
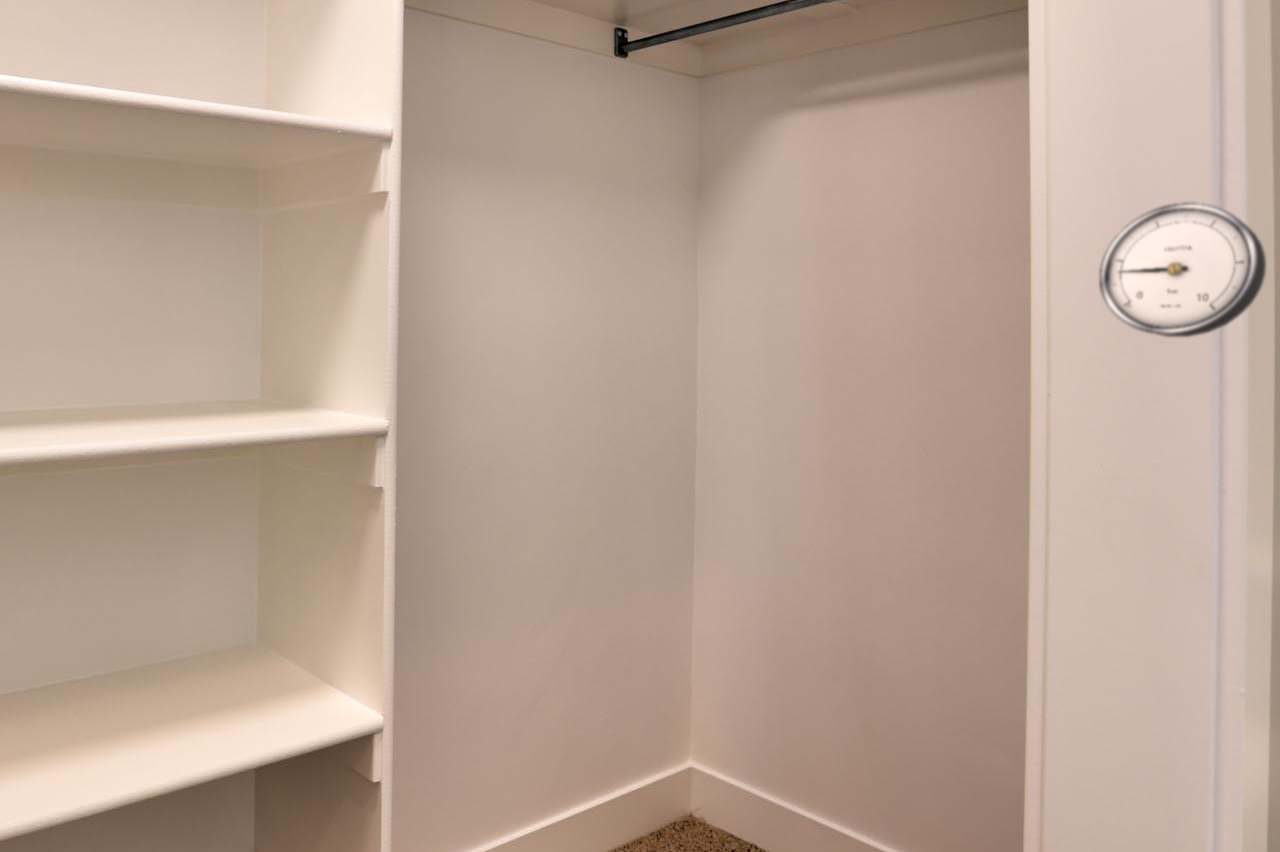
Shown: 1.5 bar
